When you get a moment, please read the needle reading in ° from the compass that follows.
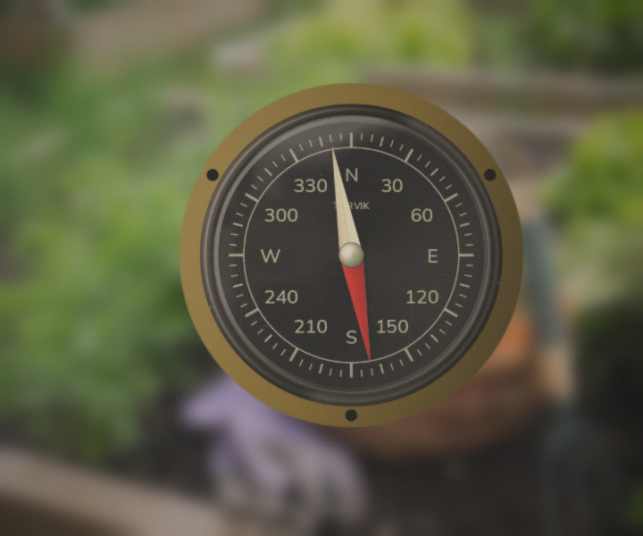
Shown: 170 °
